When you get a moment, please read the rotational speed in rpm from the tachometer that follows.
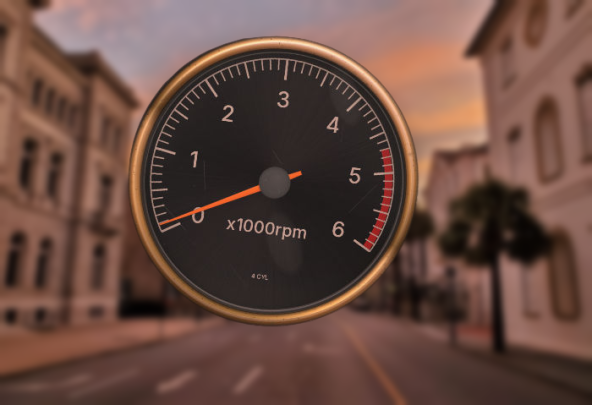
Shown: 100 rpm
